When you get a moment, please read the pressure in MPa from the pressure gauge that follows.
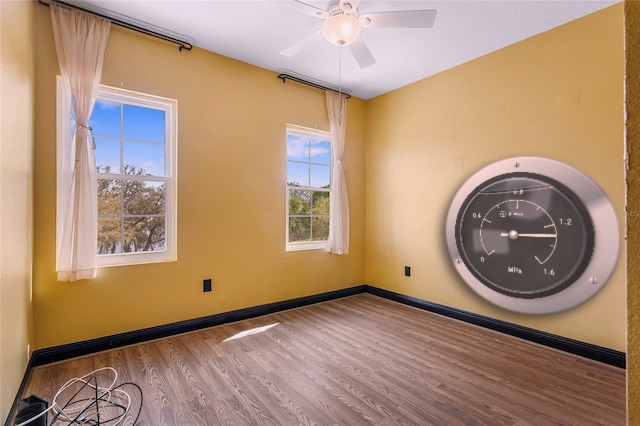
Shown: 1.3 MPa
